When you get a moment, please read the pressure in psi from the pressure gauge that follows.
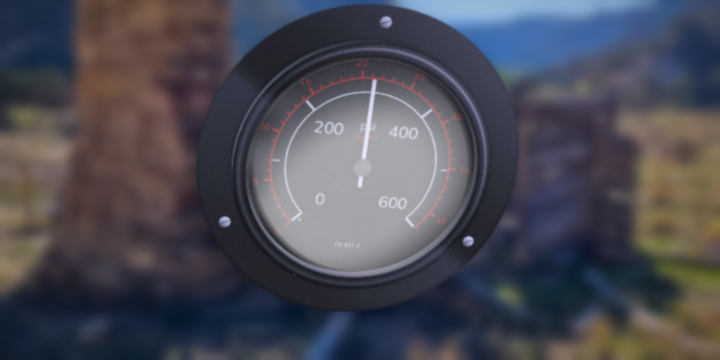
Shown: 300 psi
